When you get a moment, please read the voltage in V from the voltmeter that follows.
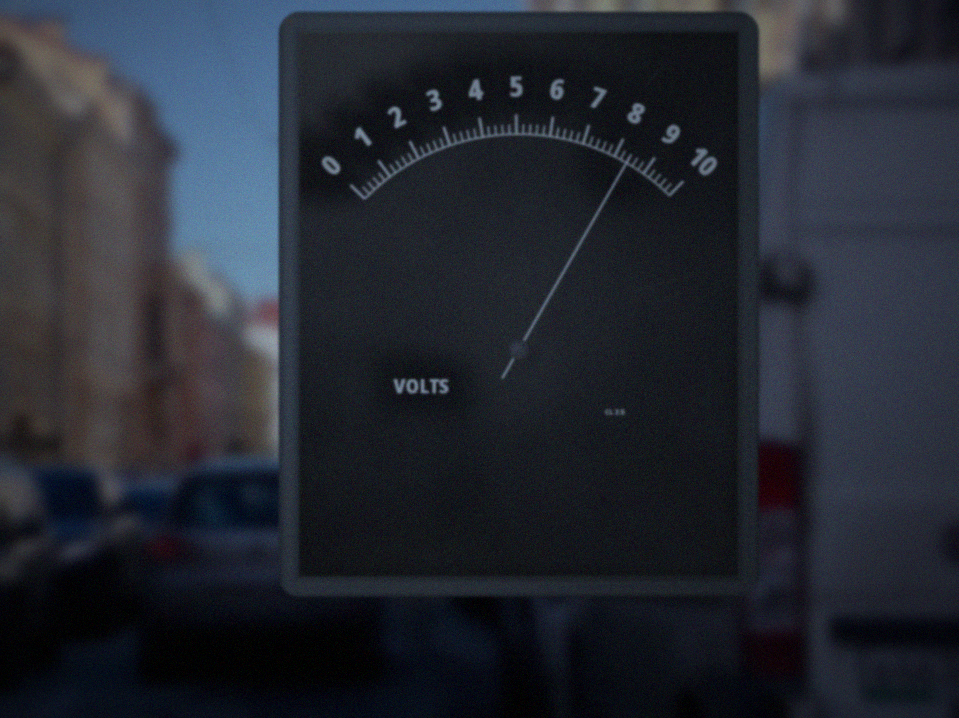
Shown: 8.4 V
